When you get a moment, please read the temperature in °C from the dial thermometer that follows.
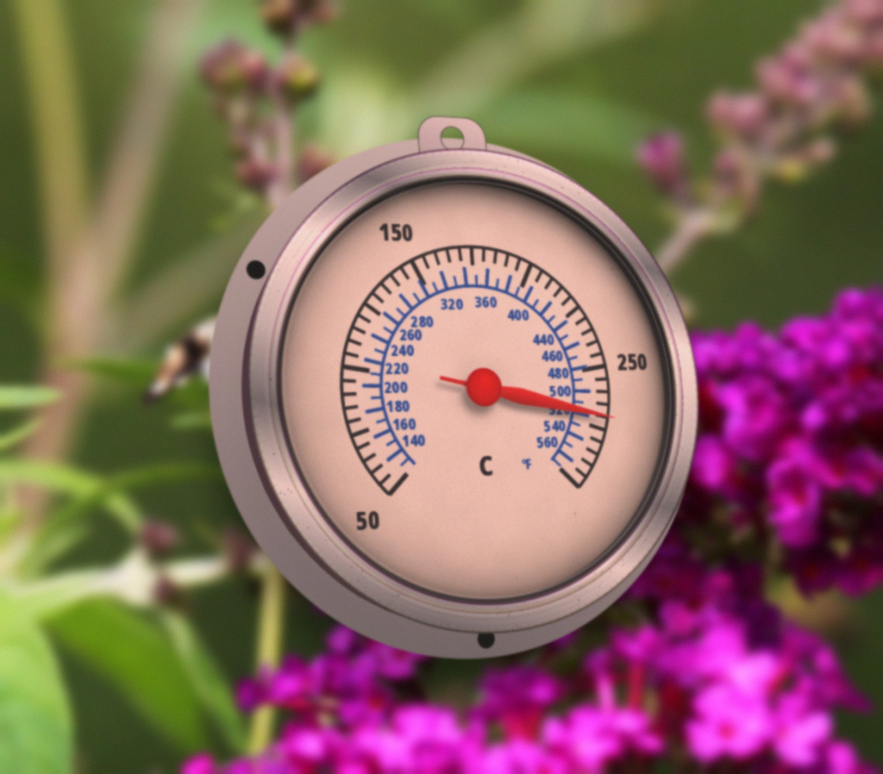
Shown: 270 °C
